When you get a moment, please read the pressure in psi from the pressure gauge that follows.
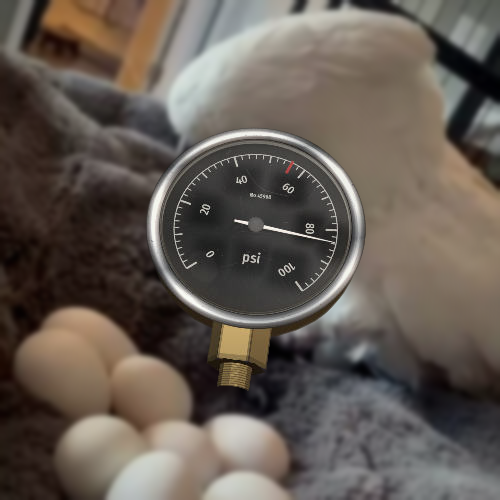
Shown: 84 psi
